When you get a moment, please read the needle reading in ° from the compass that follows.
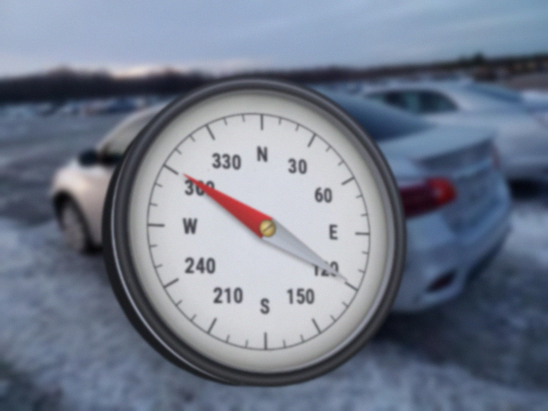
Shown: 300 °
